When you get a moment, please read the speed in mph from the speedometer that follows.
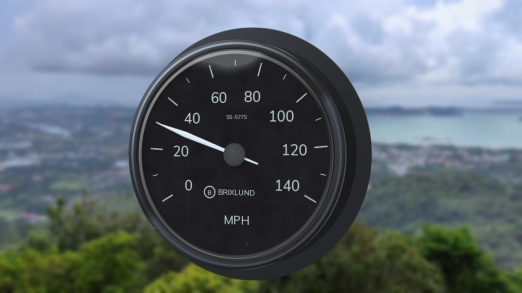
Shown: 30 mph
